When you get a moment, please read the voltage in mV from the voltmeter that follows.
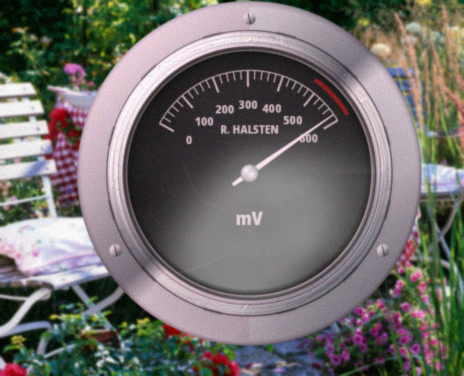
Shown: 580 mV
